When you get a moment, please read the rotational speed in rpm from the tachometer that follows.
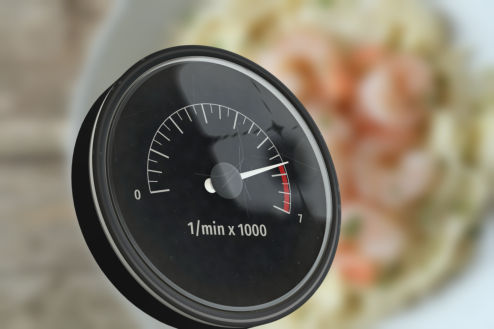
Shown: 5750 rpm
